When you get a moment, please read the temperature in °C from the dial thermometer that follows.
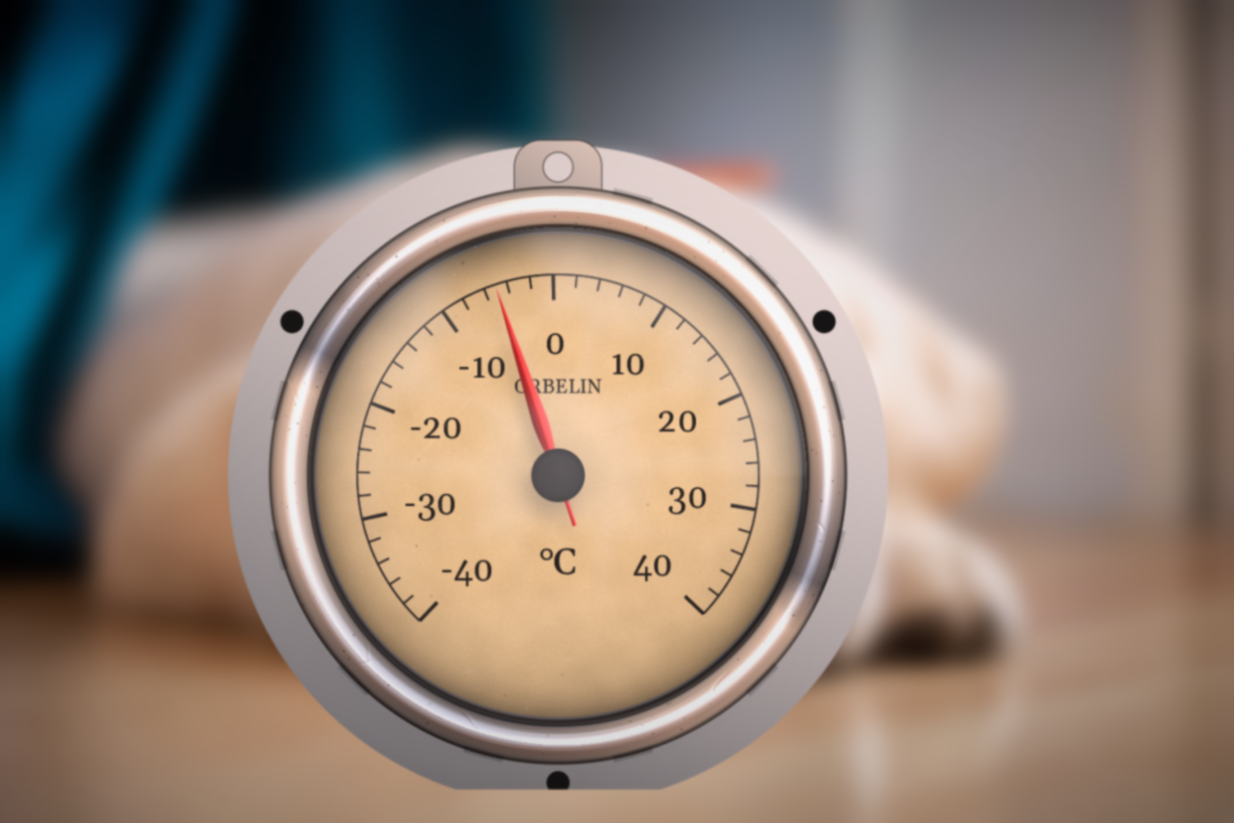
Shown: -5 °C
